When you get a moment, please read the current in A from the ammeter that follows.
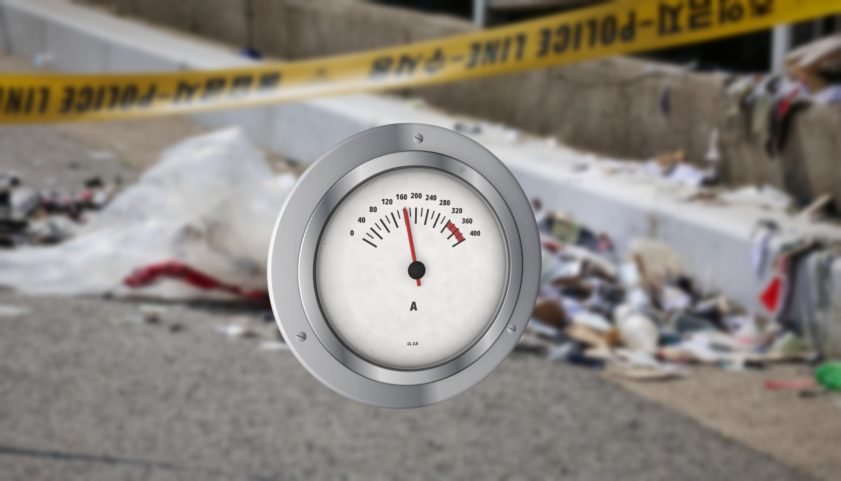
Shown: 160 A
